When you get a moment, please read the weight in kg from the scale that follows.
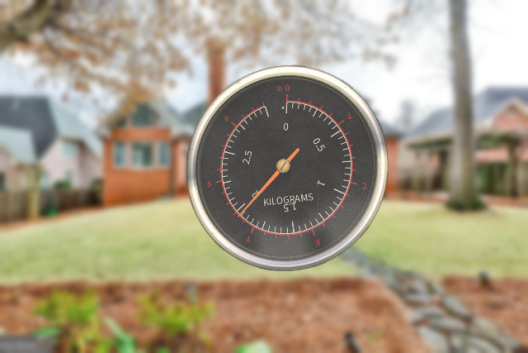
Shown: 1.95 kg
